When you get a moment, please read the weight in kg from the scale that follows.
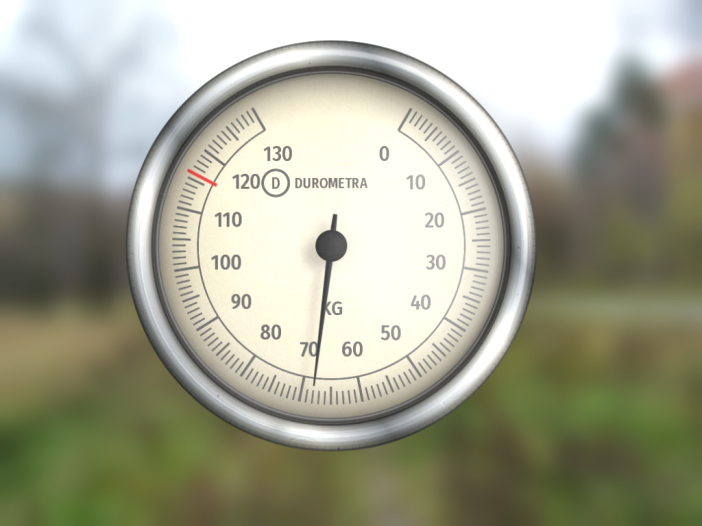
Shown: 68 kg
